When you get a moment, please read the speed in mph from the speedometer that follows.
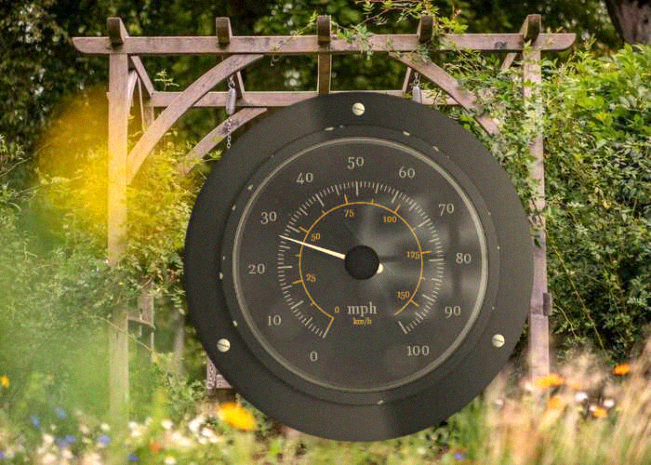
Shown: 27 mph
